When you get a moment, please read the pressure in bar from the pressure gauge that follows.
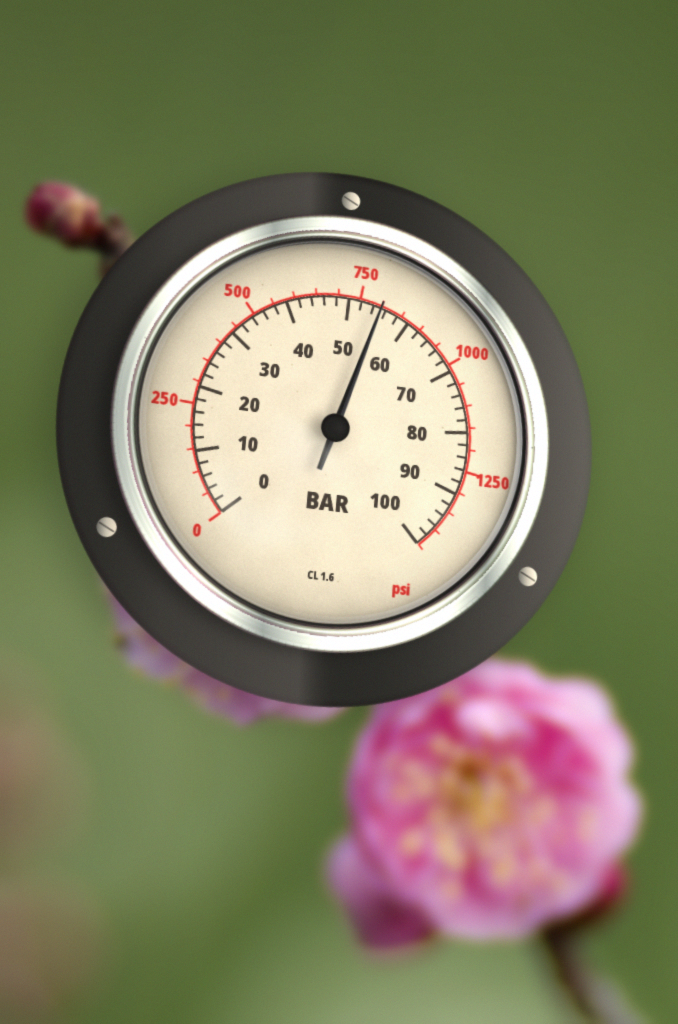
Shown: 55 bar
